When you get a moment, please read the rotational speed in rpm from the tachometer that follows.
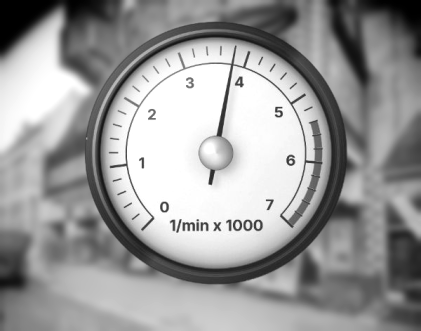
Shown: 3800 rpm
